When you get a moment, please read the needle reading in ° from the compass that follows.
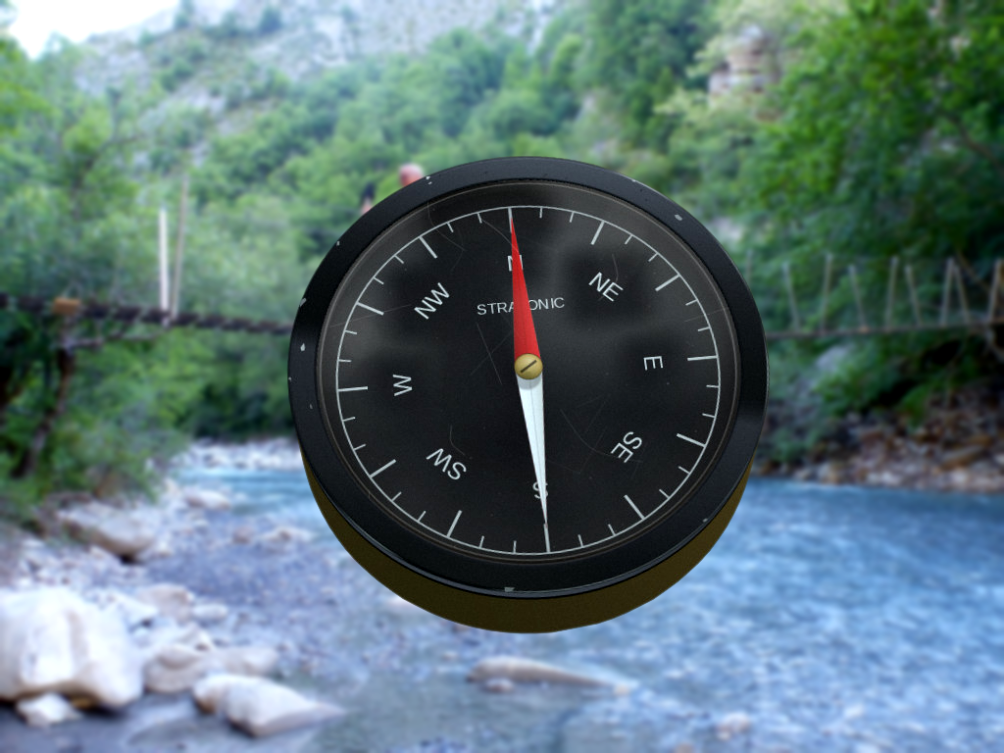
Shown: 0 °
